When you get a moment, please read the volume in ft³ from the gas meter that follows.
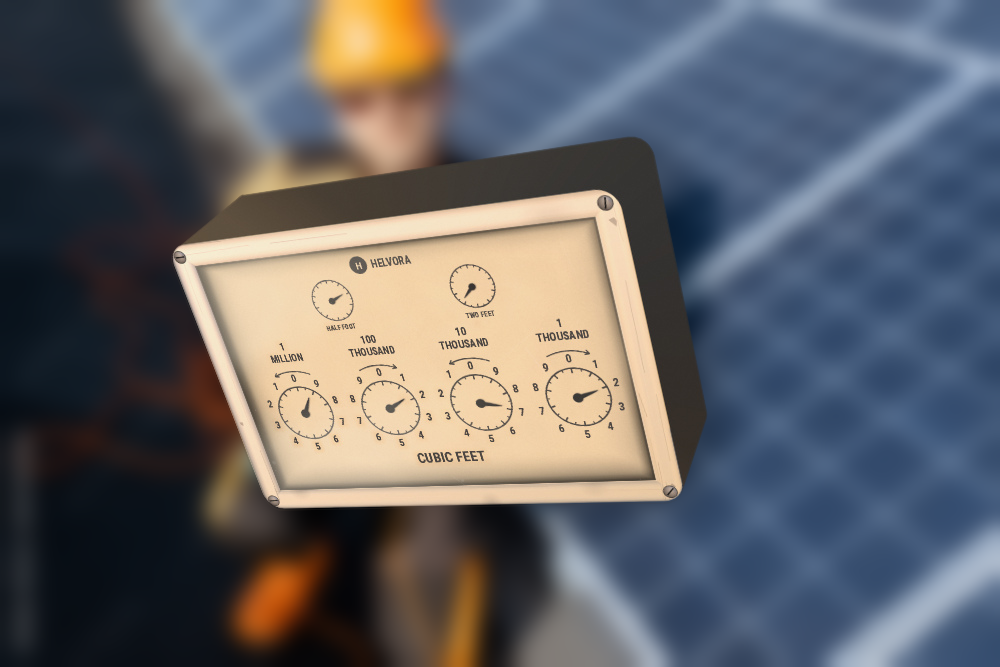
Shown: 917200 ft³
